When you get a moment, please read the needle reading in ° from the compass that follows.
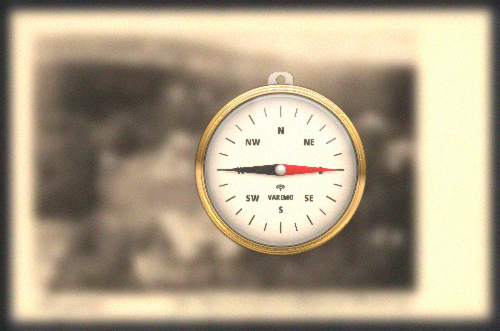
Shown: 90 °
